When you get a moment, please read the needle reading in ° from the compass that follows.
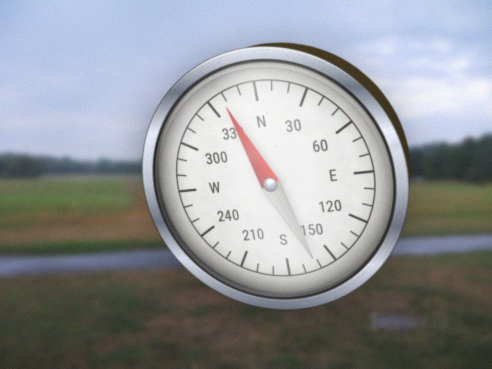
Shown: 340 °
